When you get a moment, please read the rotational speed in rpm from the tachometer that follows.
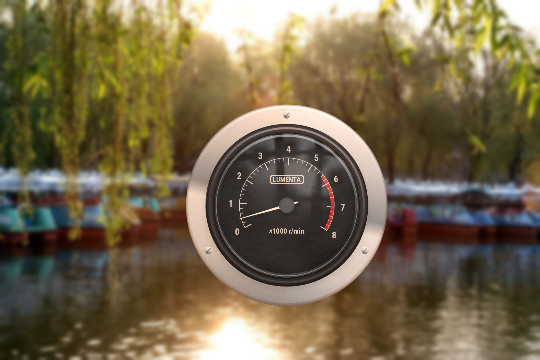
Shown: 400 rpm
